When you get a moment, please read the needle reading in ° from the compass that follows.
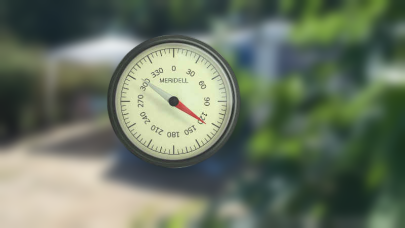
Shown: 125 °
